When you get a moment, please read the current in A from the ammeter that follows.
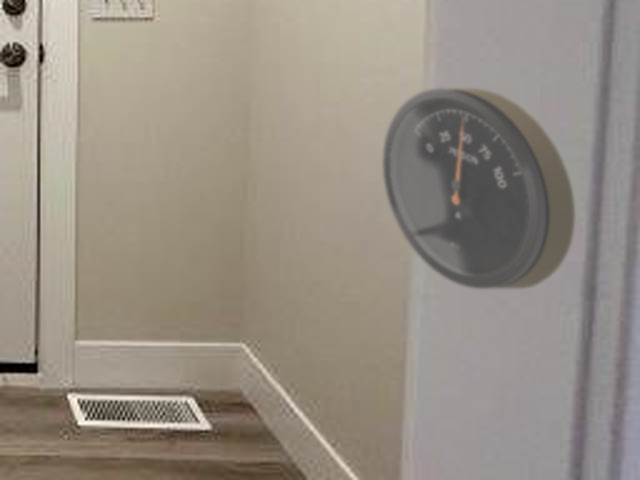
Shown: 50 A
